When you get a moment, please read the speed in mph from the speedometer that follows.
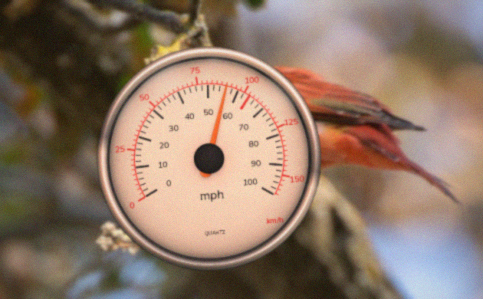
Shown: 56 mph
